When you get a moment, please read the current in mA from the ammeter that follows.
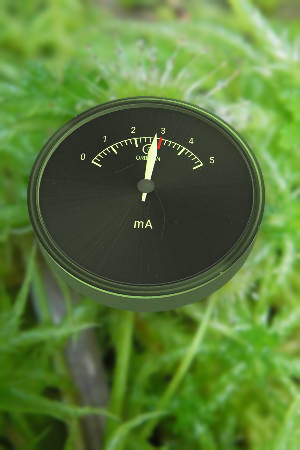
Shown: 2.8 mA
